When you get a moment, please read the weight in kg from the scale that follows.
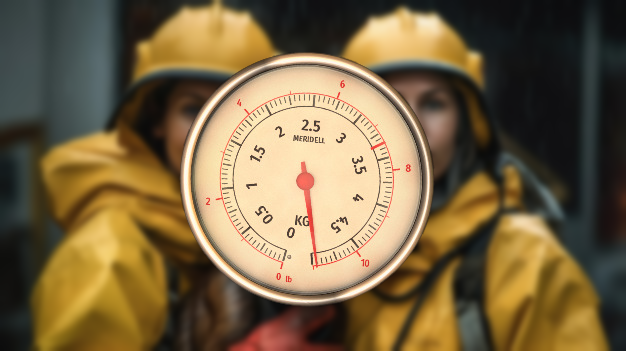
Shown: 4.95 kg
